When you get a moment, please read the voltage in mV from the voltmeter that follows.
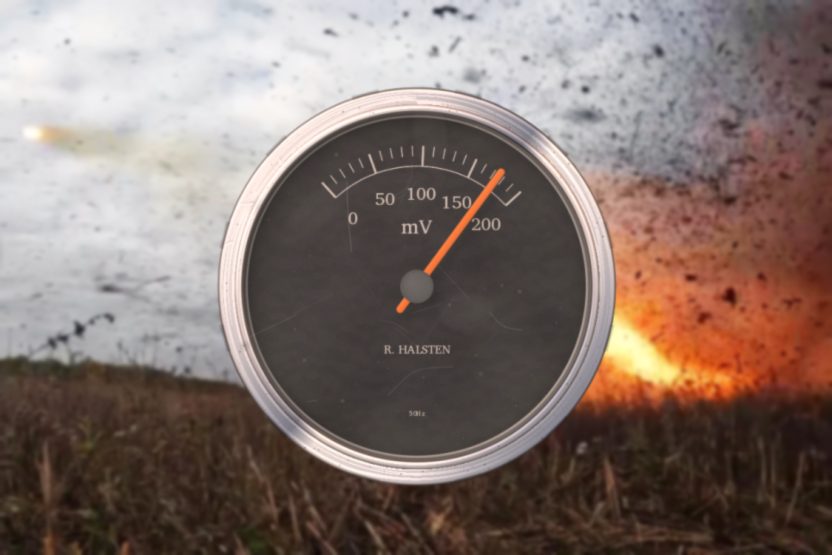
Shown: 175 mV
